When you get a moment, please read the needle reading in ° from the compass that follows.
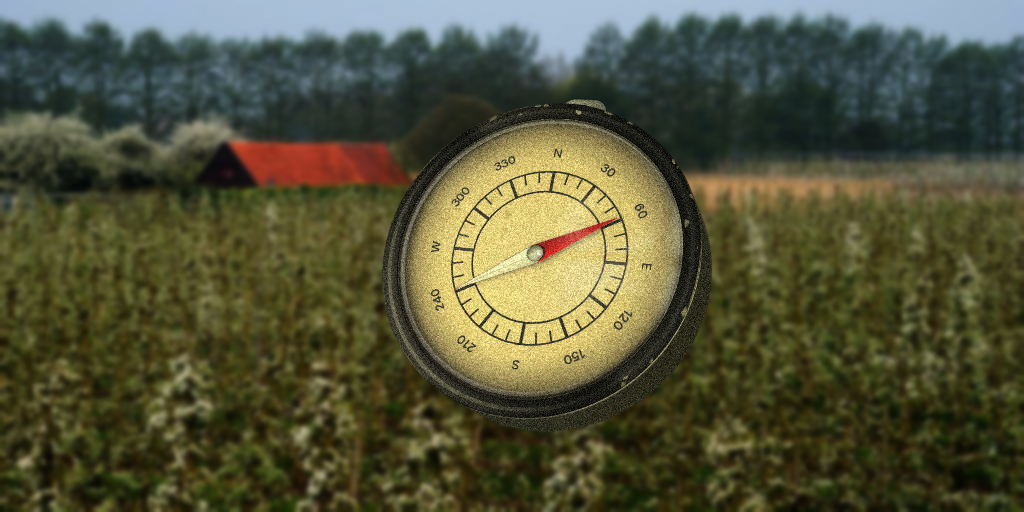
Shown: 60 °
